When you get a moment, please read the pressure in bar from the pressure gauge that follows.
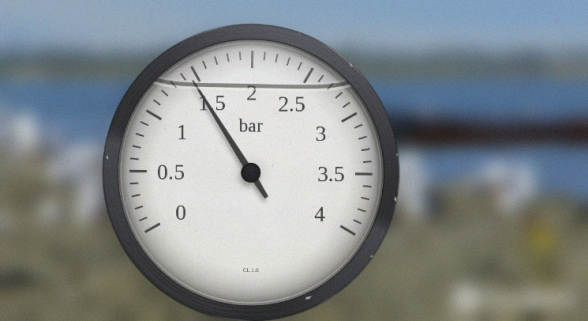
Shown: 1.45 bar
